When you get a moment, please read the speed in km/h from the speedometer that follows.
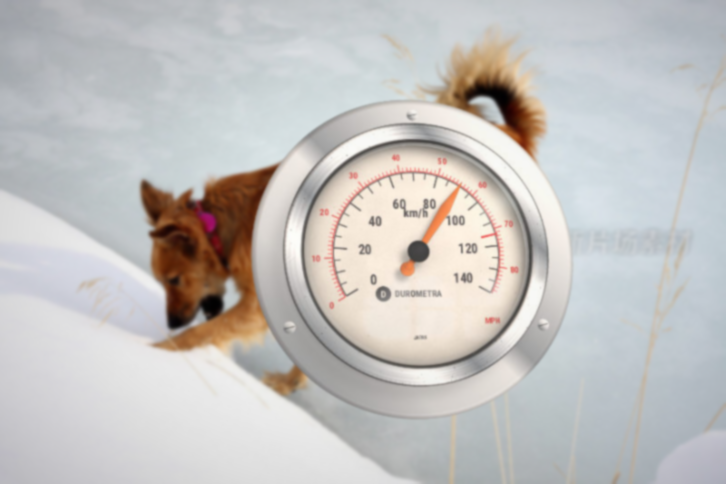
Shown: 90 km/h
